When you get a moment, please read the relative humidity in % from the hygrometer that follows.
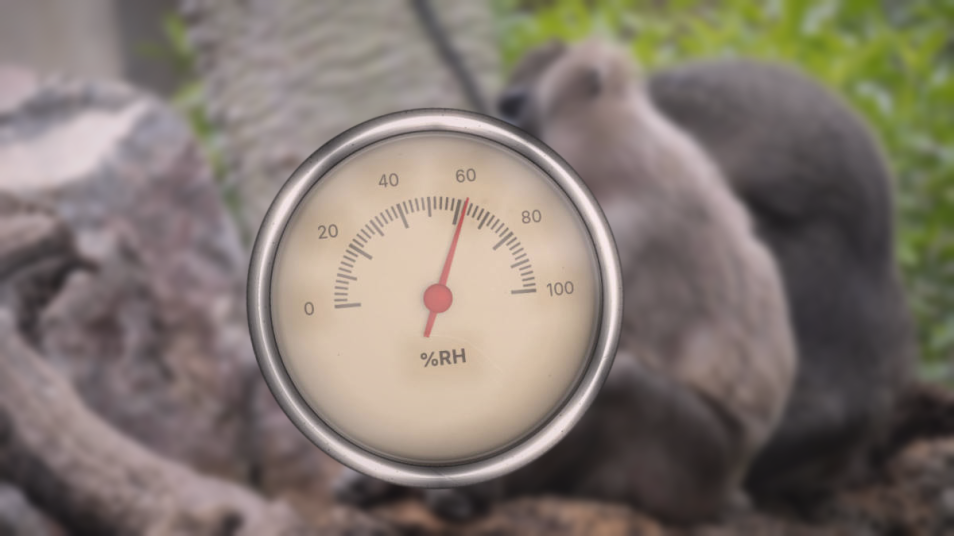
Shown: 62 %
